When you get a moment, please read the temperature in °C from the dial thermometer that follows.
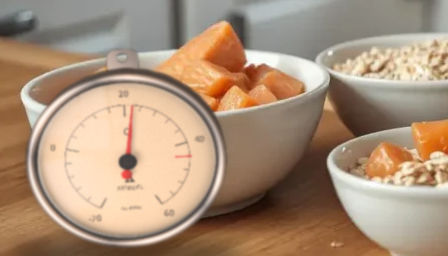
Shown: 22 °C
